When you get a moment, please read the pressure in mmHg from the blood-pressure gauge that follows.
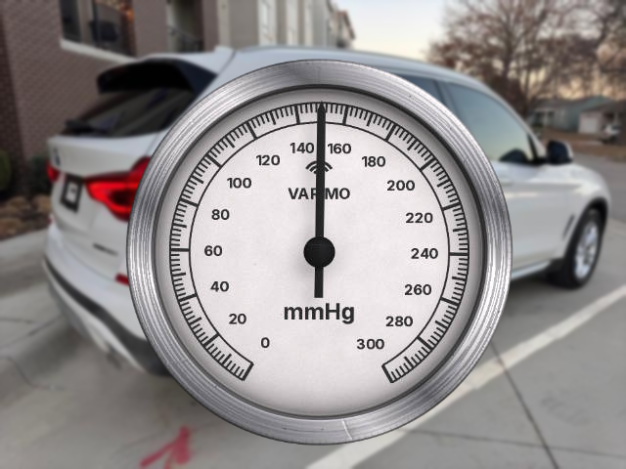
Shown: 150 mmHg
